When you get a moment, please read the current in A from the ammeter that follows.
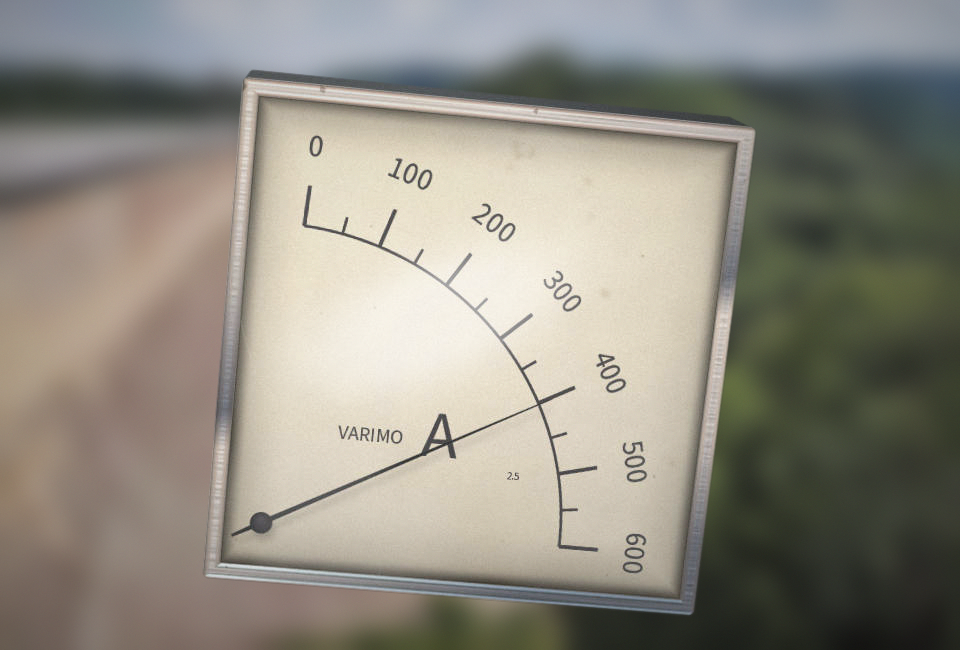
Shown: 400 A
